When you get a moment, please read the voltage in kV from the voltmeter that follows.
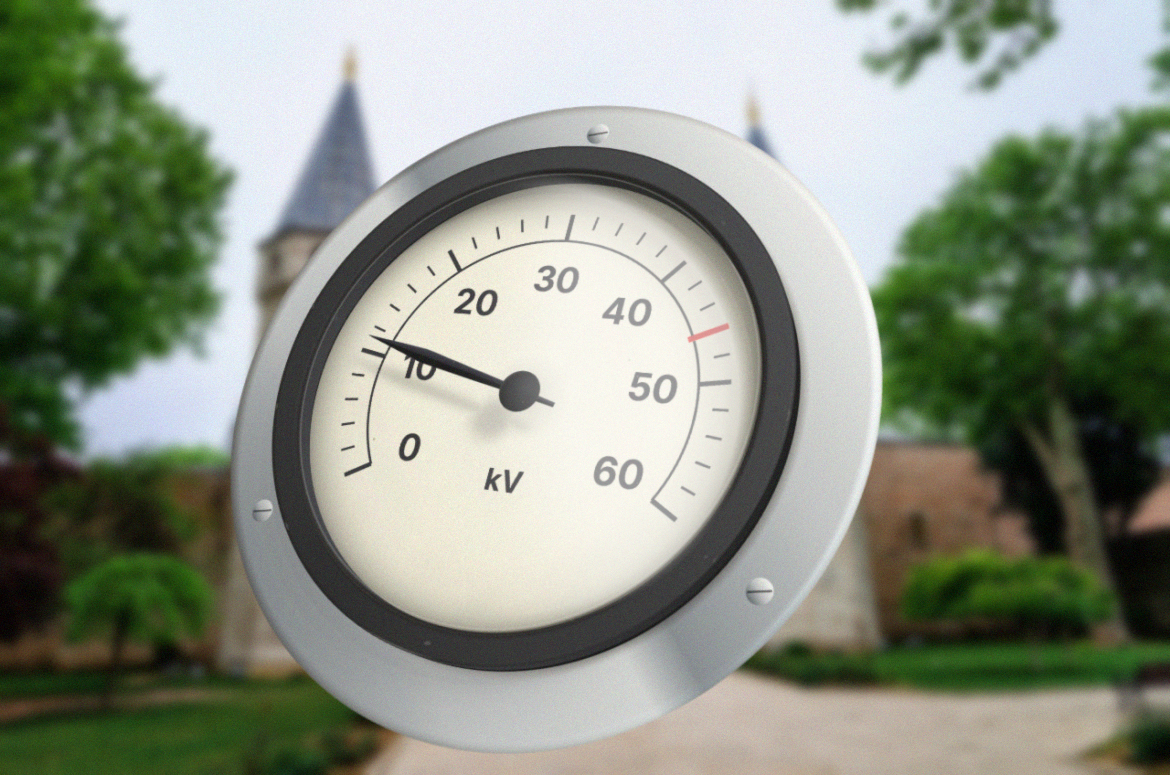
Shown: 11 kV
